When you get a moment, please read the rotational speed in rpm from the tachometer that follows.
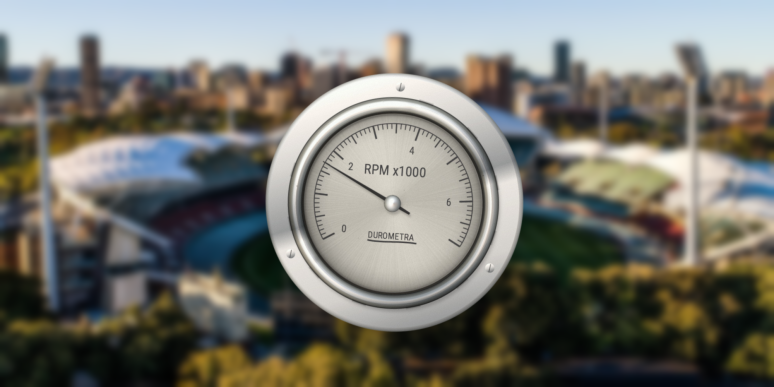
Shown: 1700 rpm
